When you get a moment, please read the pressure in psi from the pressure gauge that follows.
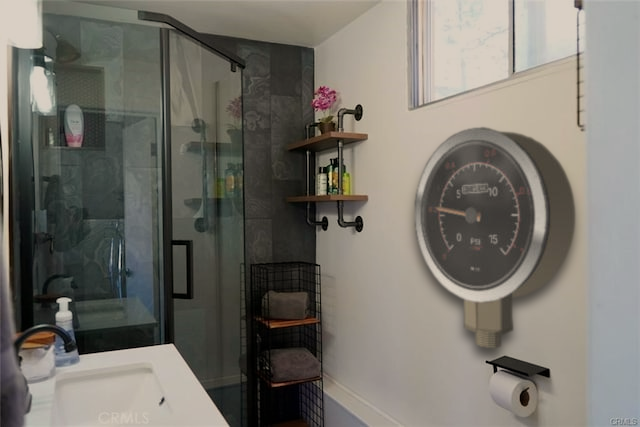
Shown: 3 psi
